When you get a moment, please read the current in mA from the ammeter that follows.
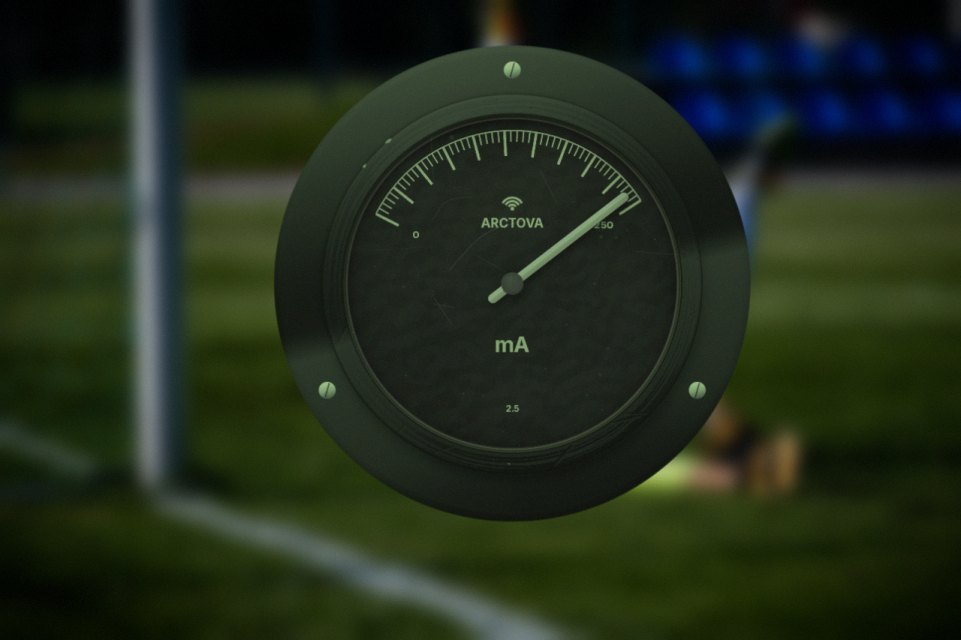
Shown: 240 mA
